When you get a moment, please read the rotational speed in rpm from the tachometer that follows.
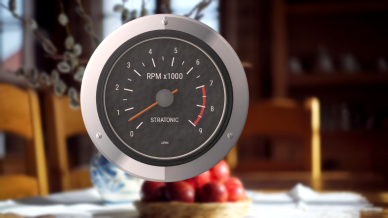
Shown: 500 rpm
